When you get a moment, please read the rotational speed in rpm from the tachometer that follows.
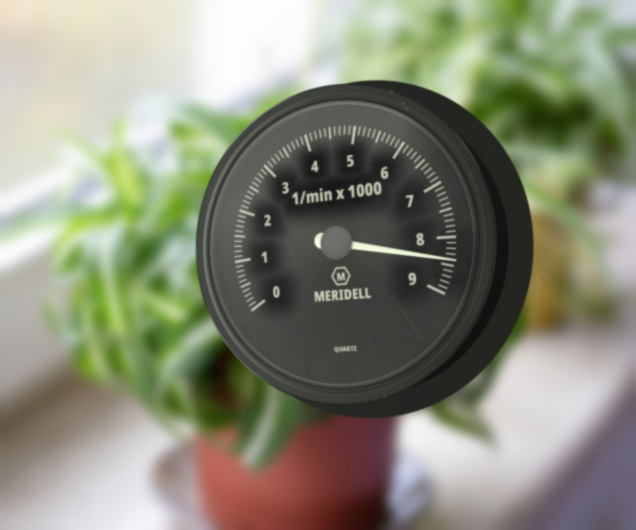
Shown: 8400 rpm
